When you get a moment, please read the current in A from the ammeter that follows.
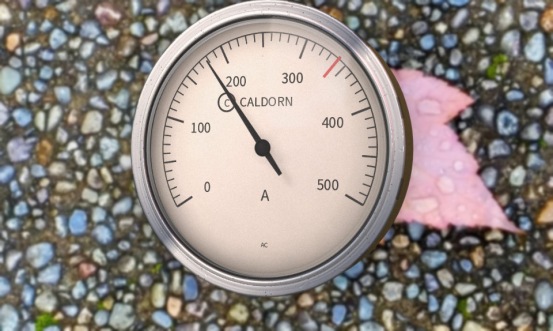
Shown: 180 A
